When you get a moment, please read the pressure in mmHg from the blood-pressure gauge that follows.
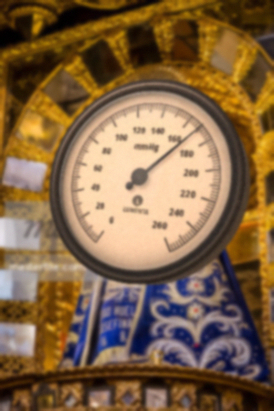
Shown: 170 mmHg
